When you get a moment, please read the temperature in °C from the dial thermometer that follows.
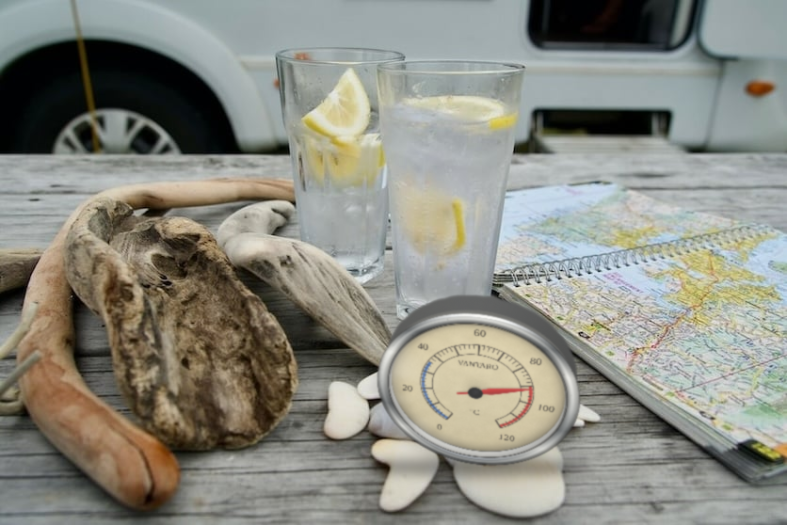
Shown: 90 °C
